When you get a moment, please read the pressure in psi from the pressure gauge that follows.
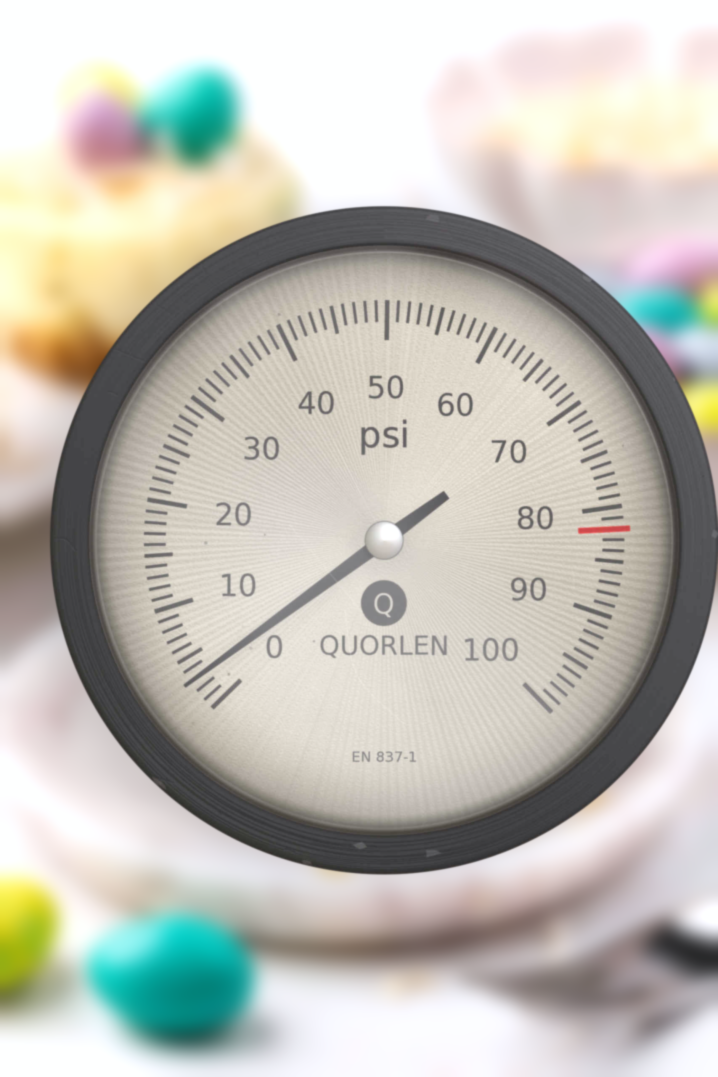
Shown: 3 psi
